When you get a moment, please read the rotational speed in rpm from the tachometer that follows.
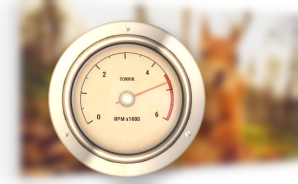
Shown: 4750 rpm
